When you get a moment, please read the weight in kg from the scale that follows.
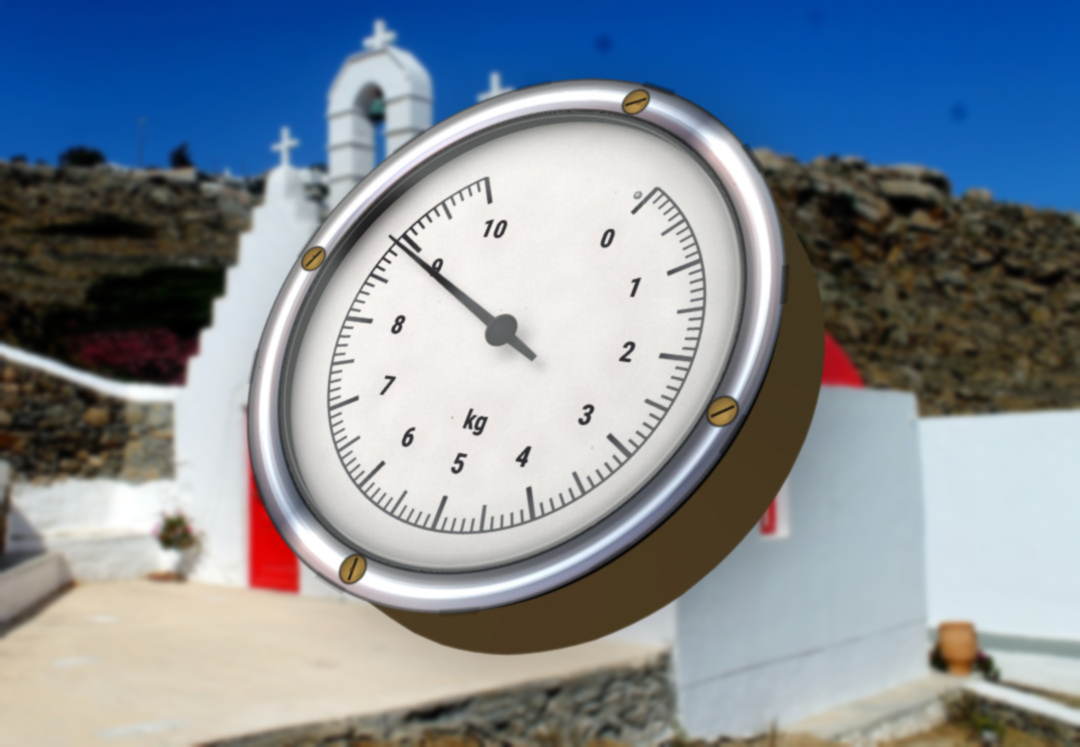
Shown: 8.9 kg
